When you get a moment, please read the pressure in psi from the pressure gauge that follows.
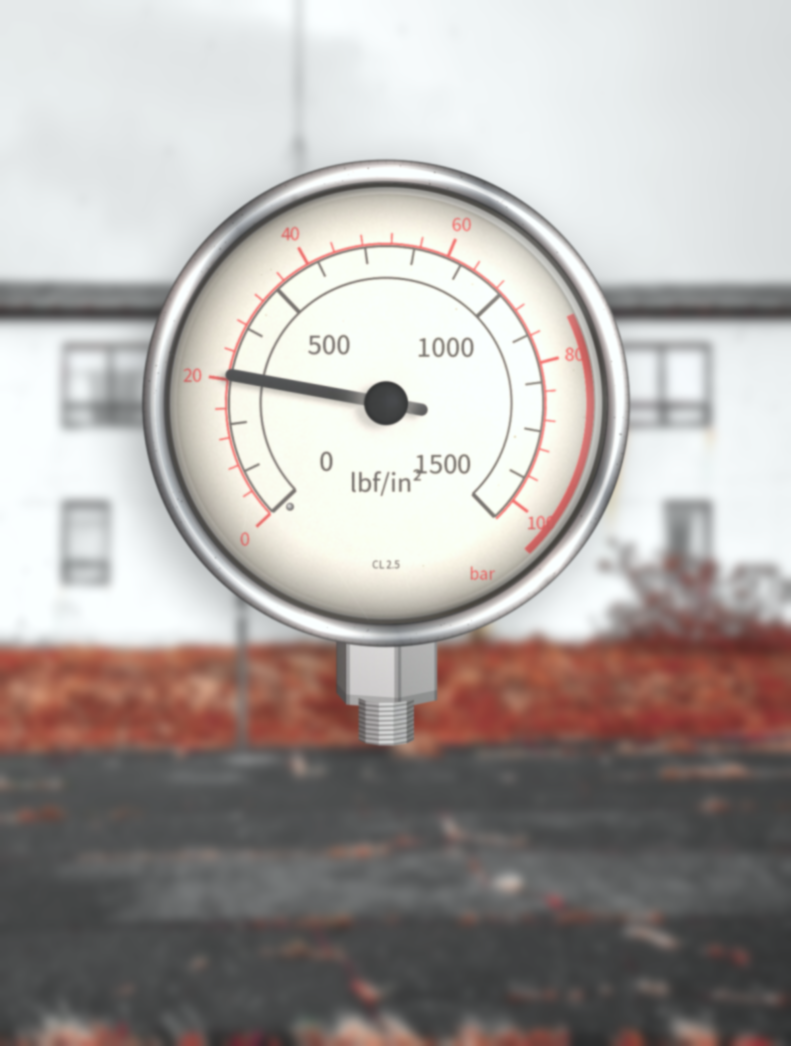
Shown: 300 psi
